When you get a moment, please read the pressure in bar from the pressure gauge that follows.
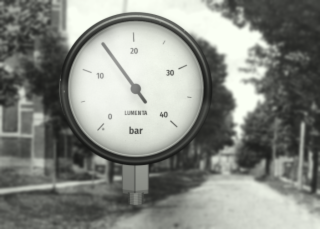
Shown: 15 bar
